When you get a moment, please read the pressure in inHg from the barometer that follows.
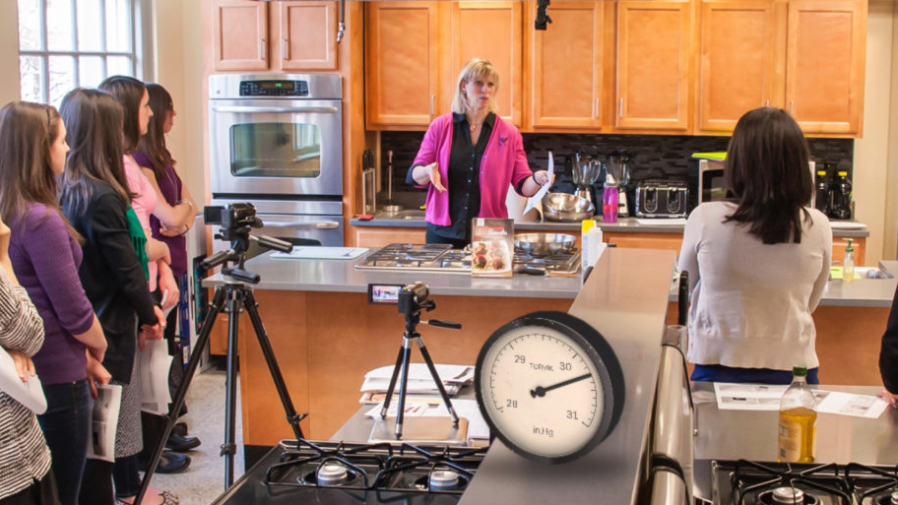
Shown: 30.3 inHg
